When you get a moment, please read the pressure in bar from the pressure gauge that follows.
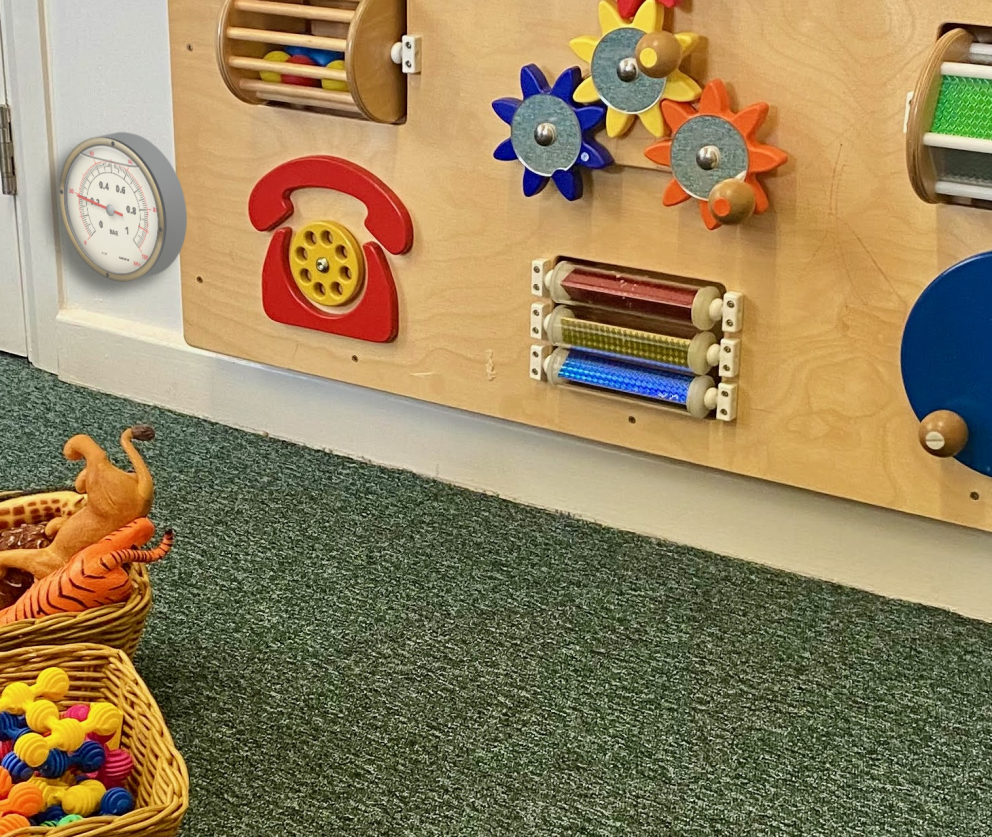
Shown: 0.2 bar
